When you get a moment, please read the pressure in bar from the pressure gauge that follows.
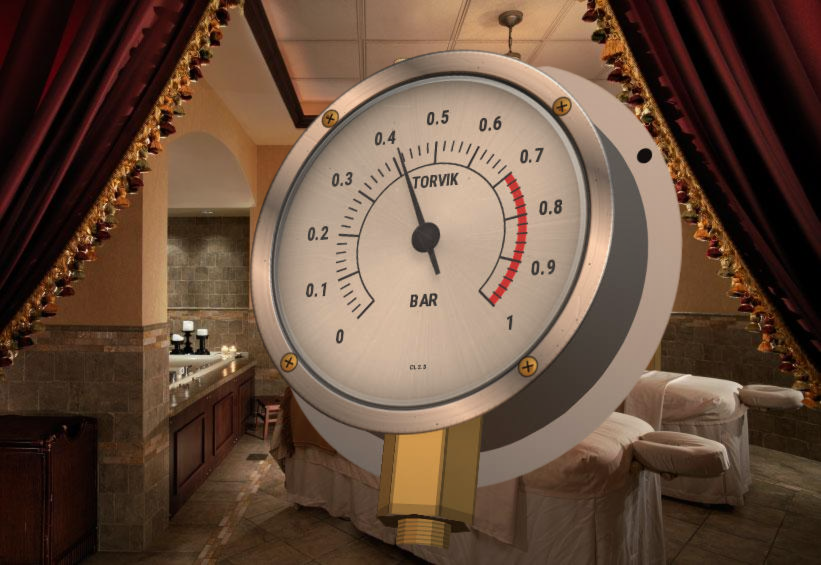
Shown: 0.42 bar
